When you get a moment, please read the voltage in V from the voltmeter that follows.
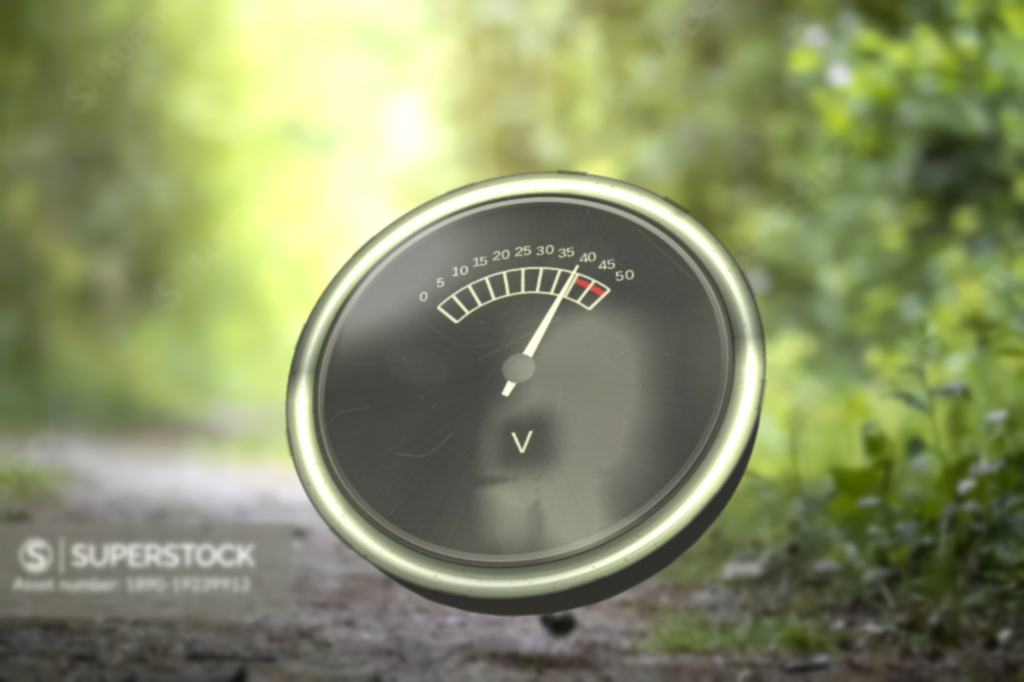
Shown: 40 V
